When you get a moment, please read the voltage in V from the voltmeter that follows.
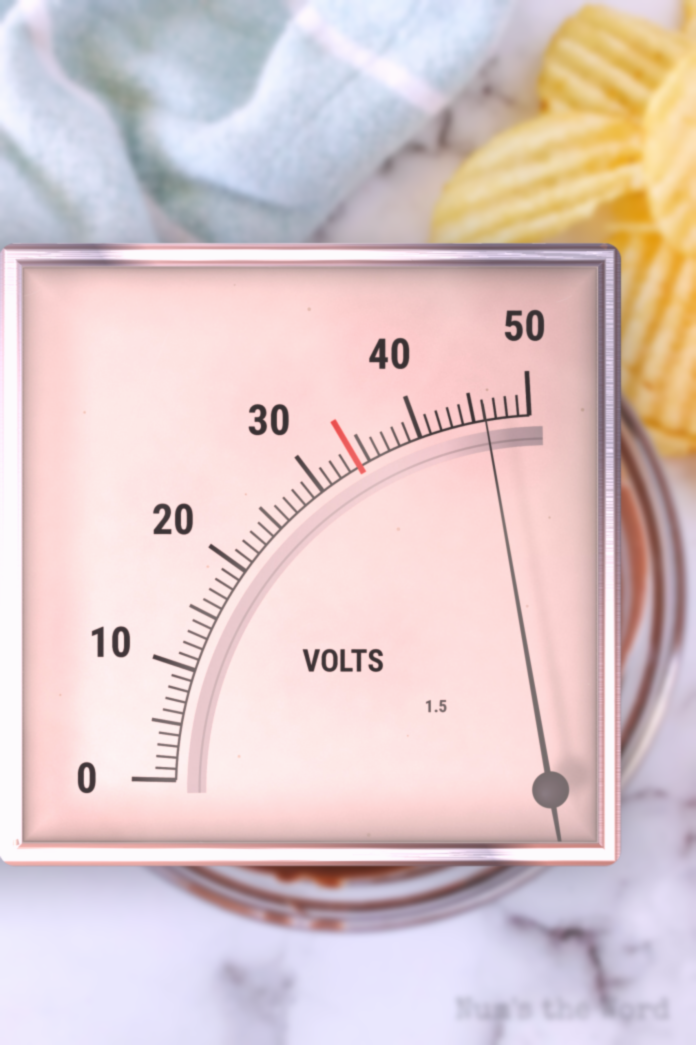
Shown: 46 V
